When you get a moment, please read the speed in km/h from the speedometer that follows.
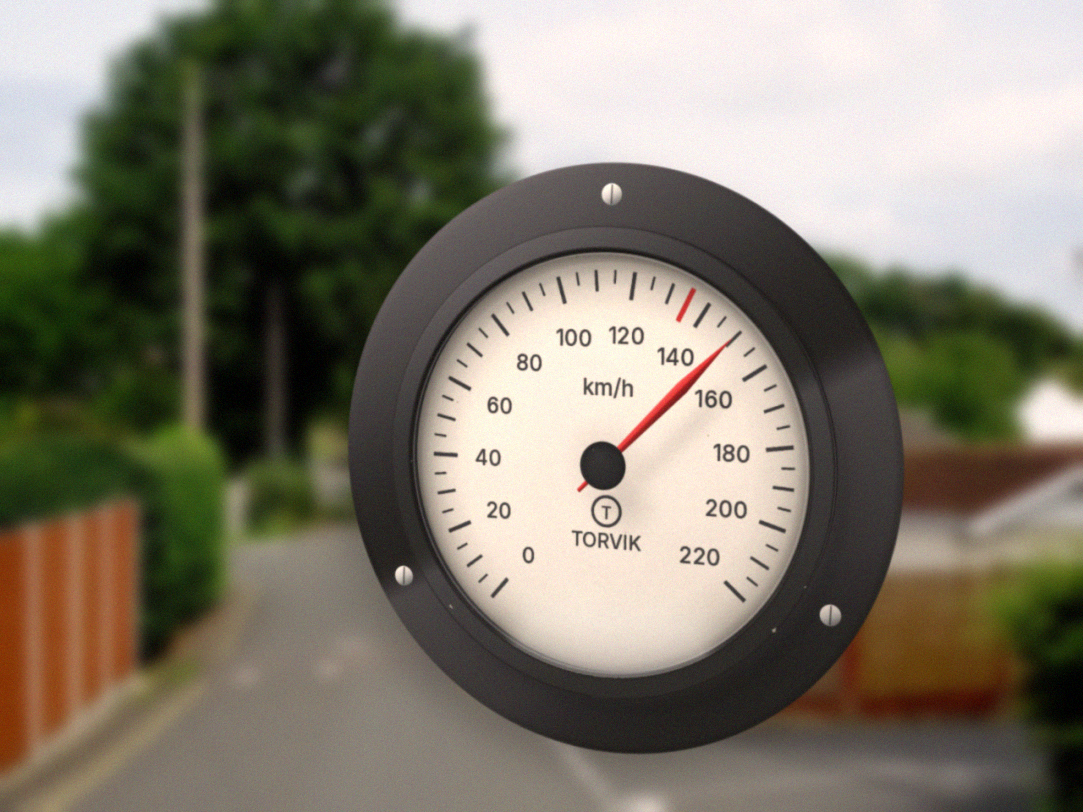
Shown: 150 km/h
